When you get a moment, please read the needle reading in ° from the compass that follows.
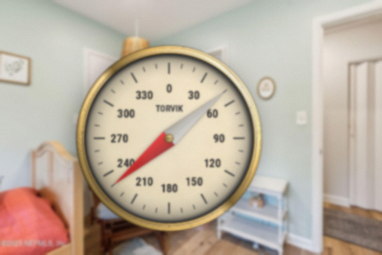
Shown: 230 °
